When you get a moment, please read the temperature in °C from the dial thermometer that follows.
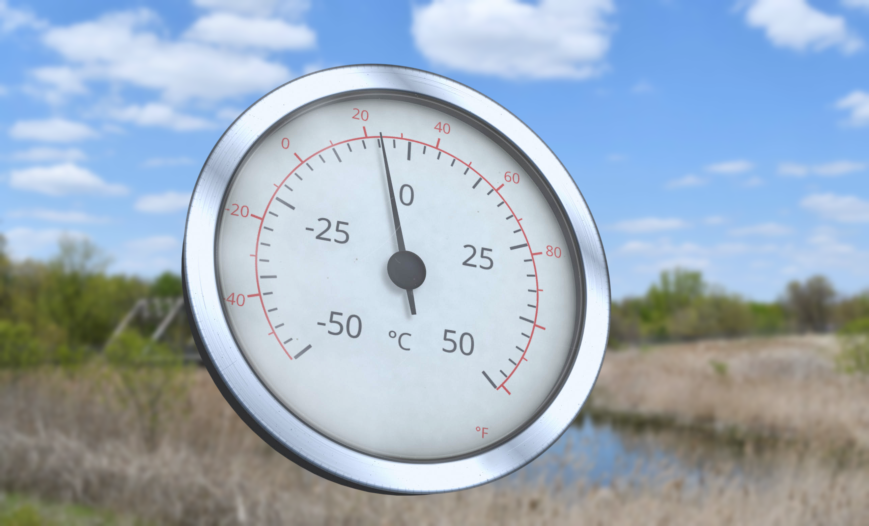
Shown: -5 °C
